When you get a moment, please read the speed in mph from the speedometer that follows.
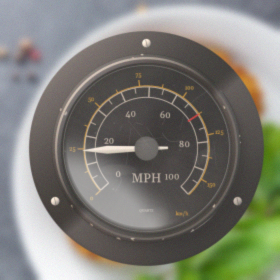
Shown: 15 mph
